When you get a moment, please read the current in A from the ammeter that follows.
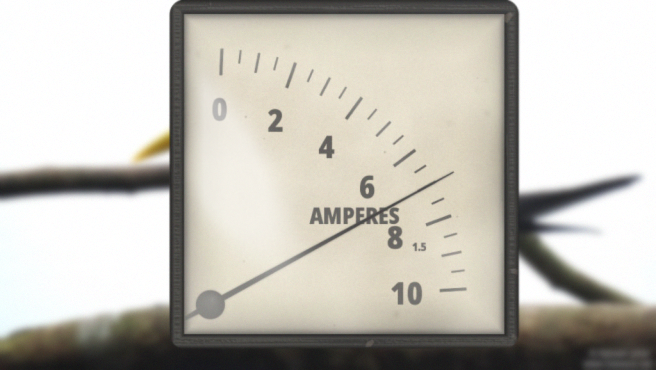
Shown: 7 A
